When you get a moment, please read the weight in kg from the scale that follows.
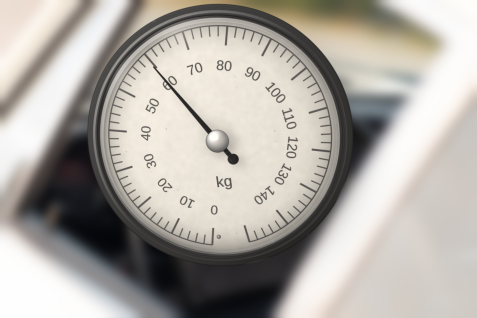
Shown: 60 kg
